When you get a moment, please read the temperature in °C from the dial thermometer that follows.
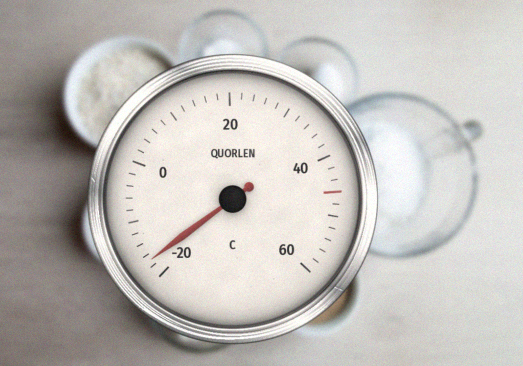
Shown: -17 °C
